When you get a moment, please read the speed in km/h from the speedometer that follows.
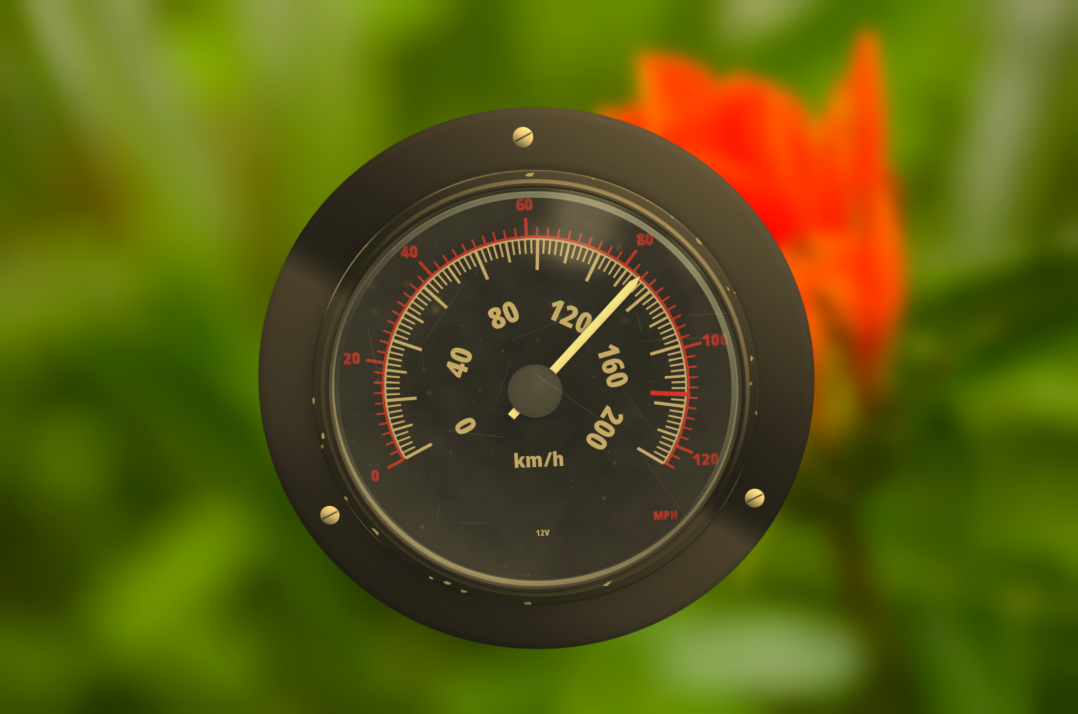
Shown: 134 km/h
